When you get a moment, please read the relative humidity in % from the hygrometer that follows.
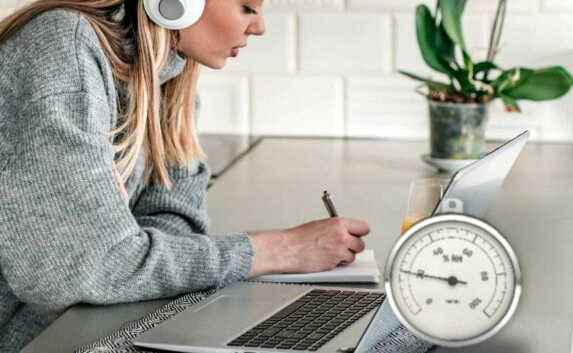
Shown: 20 %
